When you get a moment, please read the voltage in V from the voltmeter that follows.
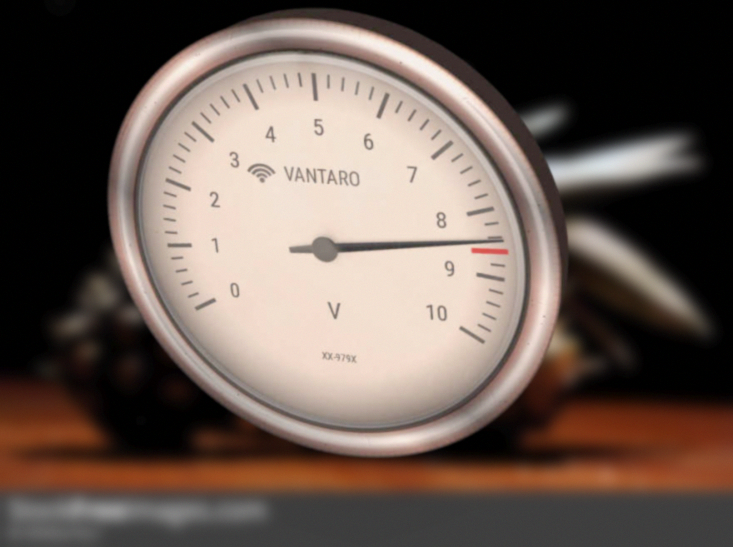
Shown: 8.4 V
